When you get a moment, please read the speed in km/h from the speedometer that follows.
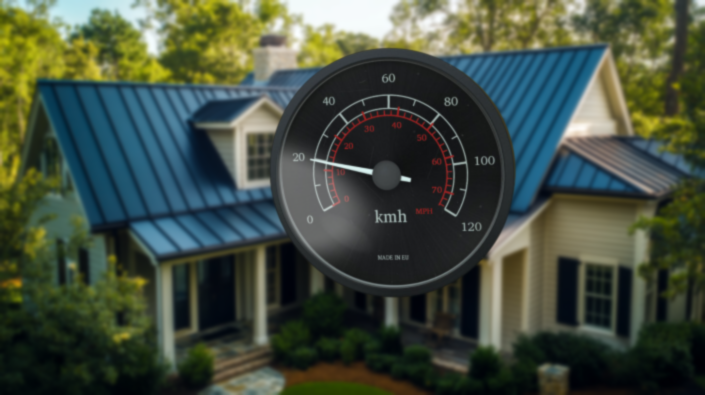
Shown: 20 km/h
